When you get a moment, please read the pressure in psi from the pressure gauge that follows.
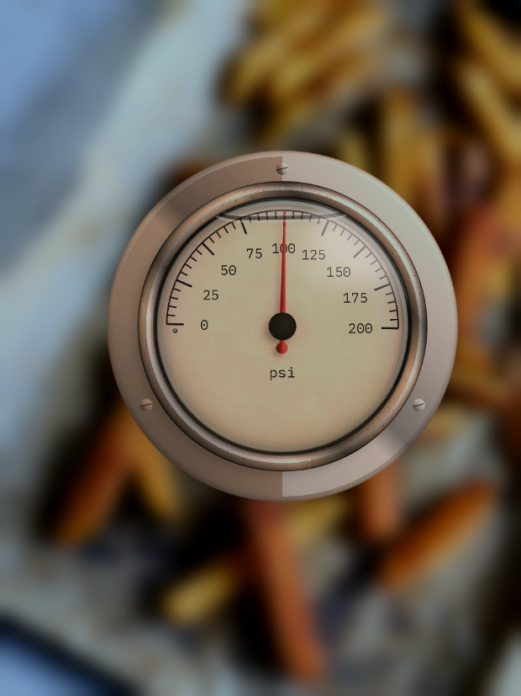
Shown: 100 psi
